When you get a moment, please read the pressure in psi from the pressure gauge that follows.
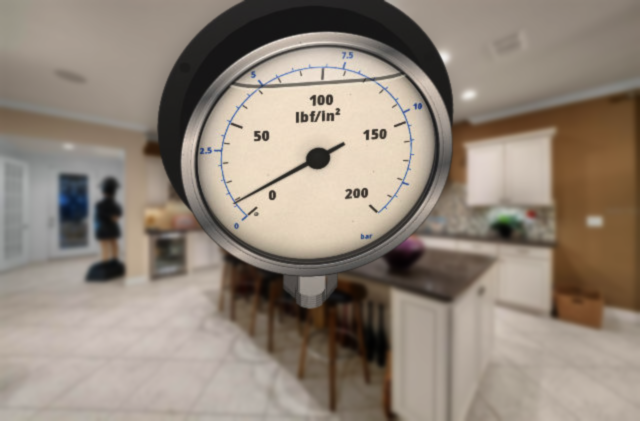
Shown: 10 psi
